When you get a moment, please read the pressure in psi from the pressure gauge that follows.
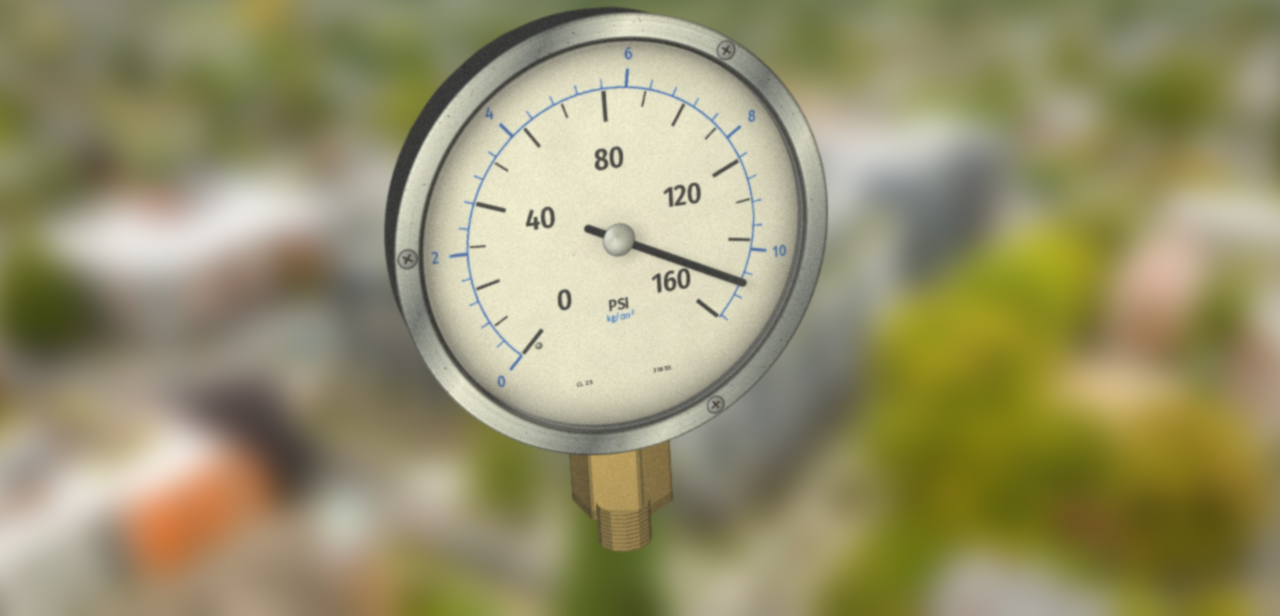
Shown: 150 psi
